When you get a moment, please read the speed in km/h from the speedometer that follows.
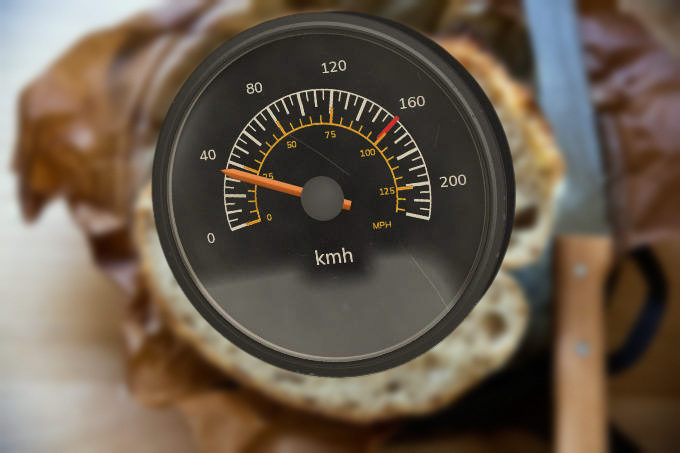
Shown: 35 km/h
